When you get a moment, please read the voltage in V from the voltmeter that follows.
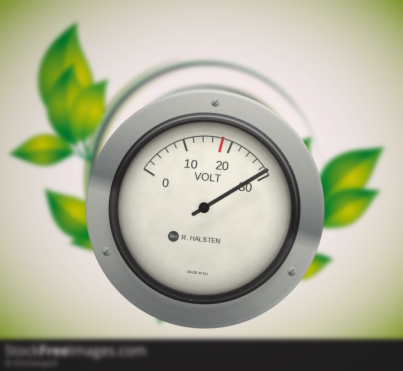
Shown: 29 V
